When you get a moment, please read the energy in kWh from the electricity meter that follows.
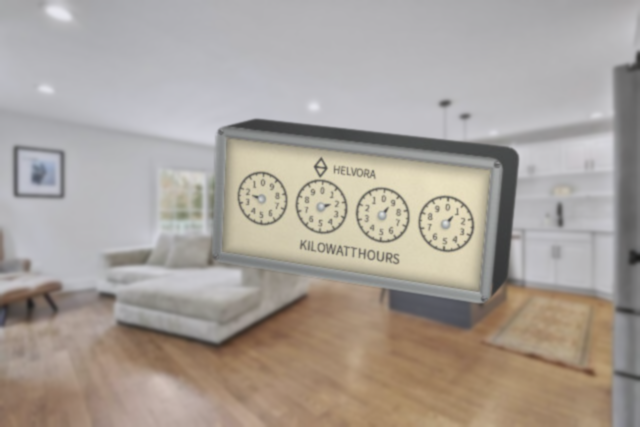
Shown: 2191 kWh
